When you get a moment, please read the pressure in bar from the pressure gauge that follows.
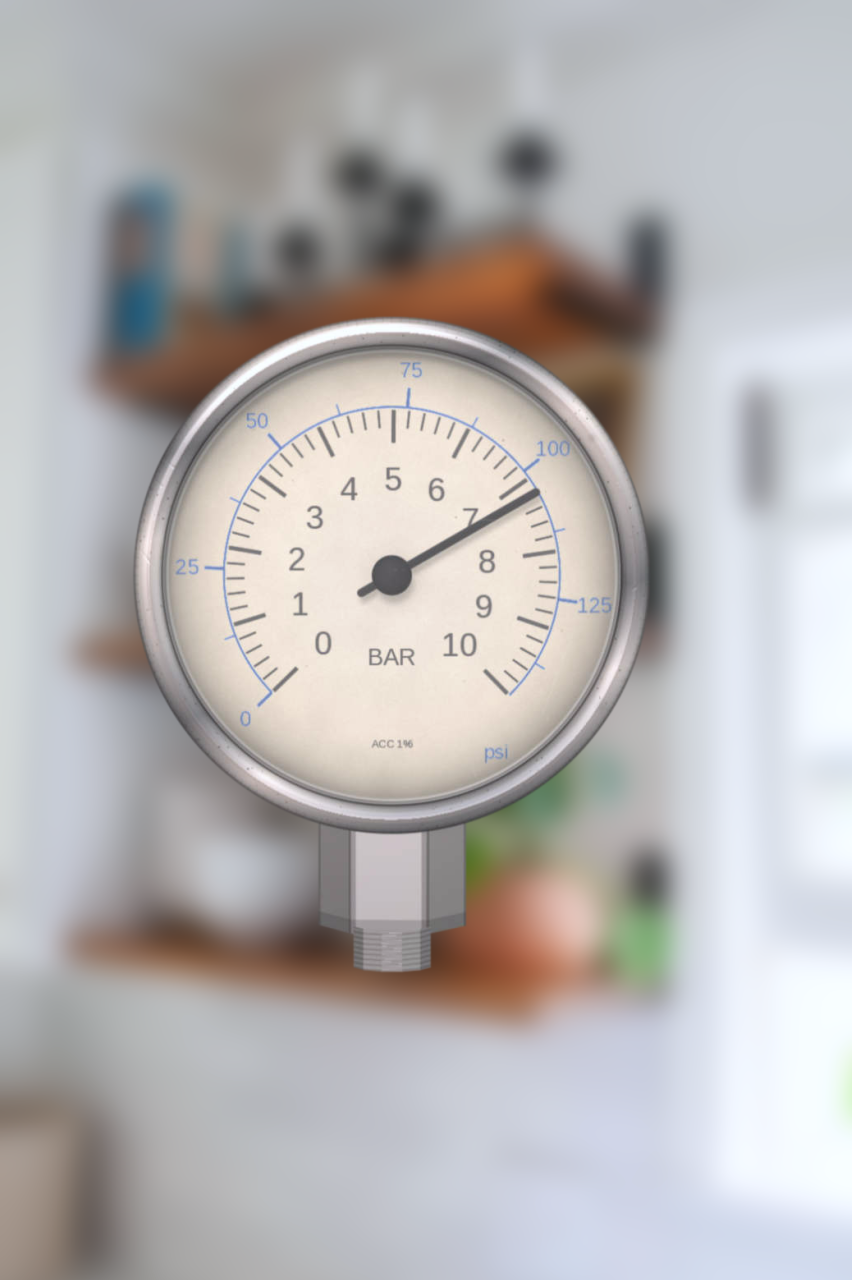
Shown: 7.2 bar
